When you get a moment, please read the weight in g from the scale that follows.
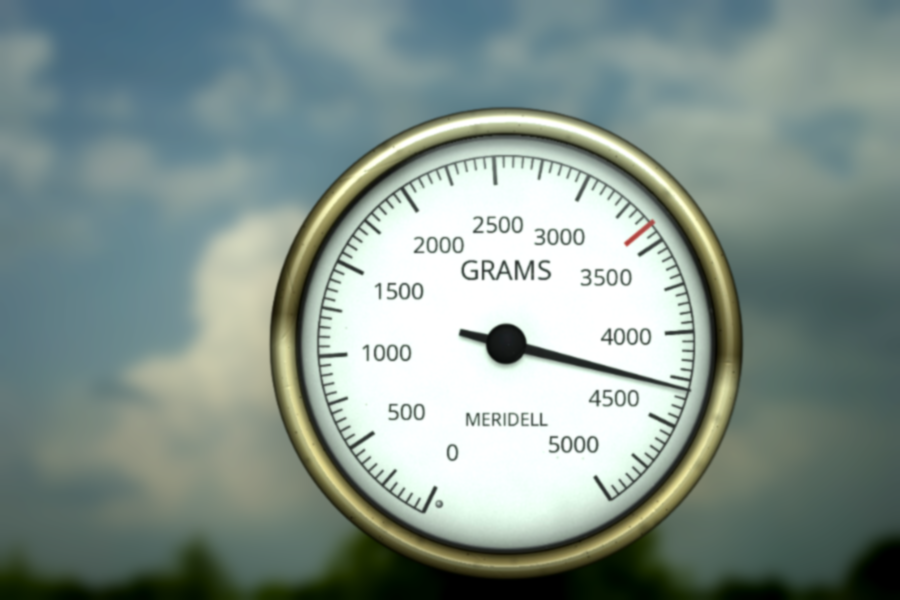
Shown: 4300 g
